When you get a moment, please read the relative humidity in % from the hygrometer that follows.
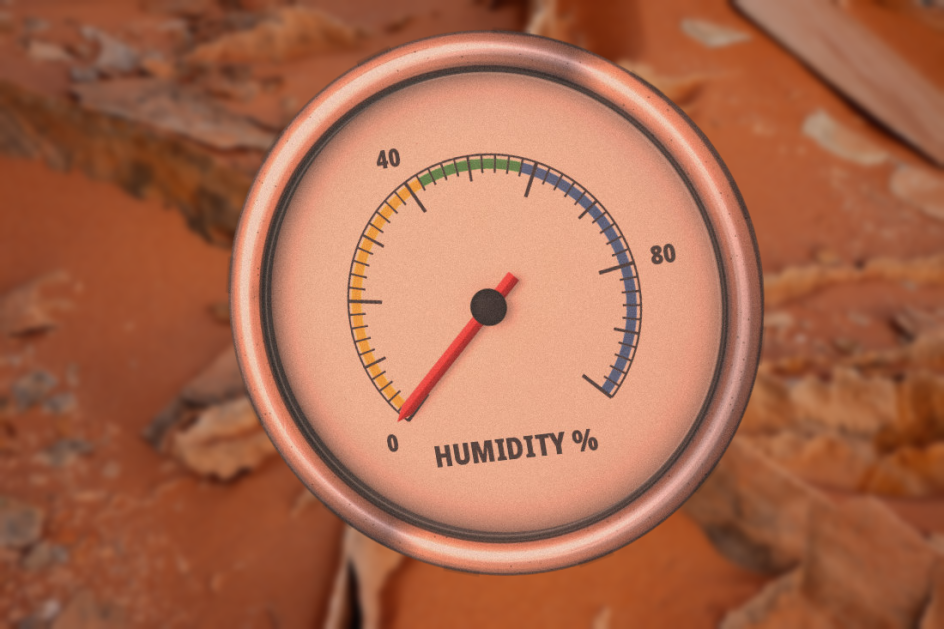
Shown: 1 %
